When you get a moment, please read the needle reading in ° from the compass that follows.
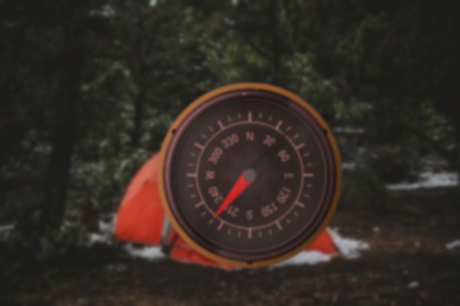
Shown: 220 °
